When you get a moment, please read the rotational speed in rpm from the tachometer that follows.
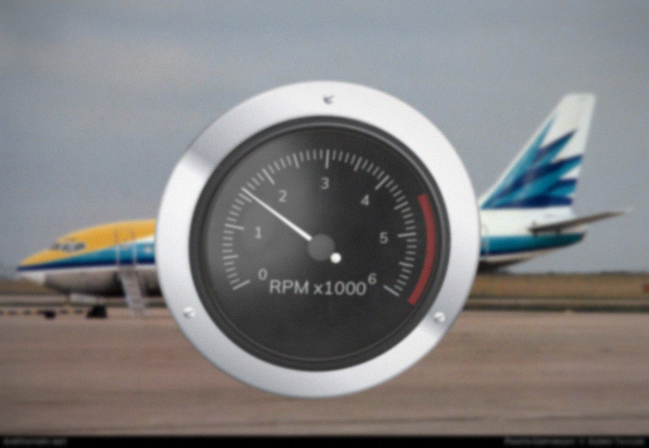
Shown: 1600 rpm
